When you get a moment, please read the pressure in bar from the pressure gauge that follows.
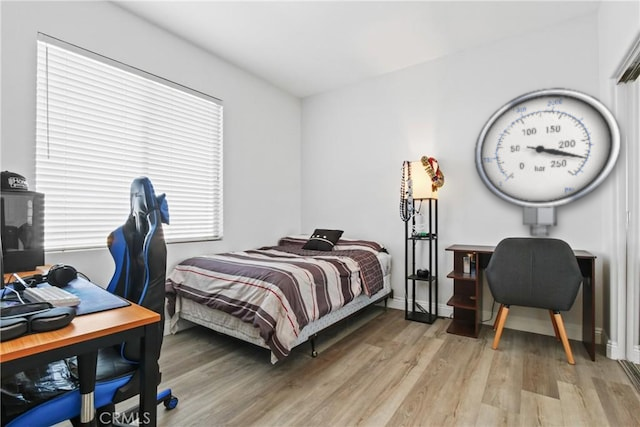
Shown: 225 bar
